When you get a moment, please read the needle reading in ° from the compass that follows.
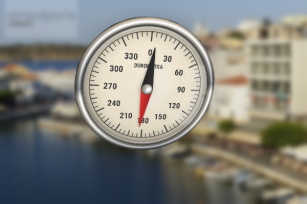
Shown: 185 °
